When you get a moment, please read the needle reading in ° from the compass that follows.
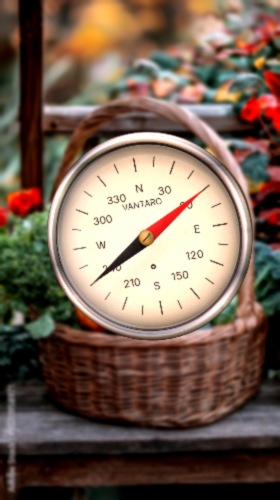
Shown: 60 °
